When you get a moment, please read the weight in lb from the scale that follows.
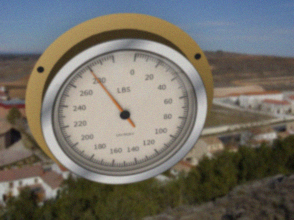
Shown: 280 lb
